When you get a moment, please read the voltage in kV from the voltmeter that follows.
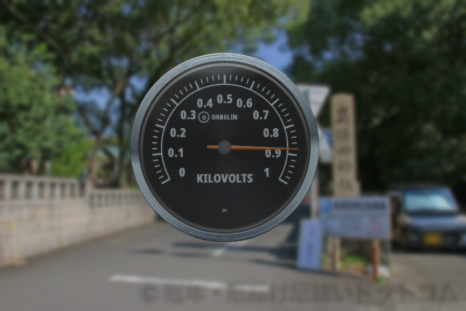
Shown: 0.88 kV
